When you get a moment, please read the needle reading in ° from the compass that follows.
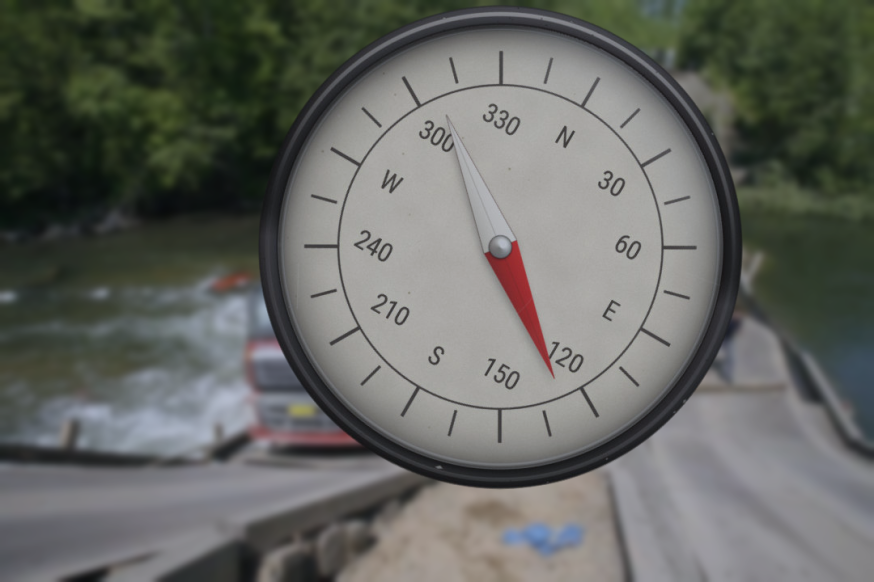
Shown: 127.5 °
